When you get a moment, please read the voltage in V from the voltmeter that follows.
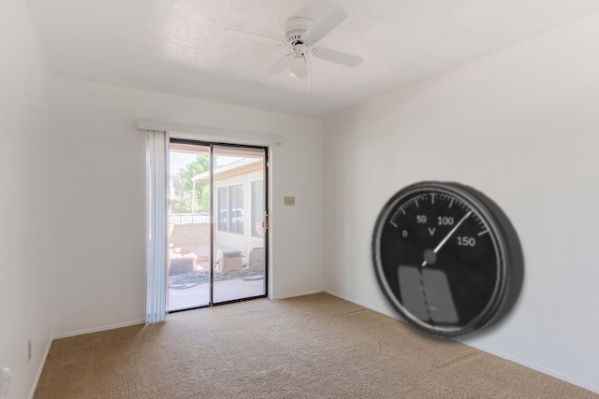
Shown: 125 V
